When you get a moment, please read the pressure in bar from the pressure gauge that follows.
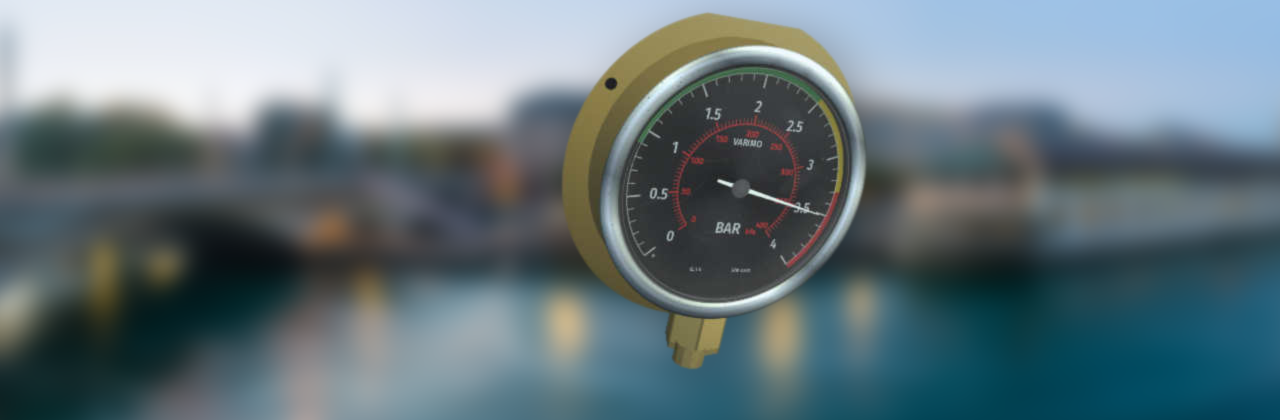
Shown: 3.5 bar
